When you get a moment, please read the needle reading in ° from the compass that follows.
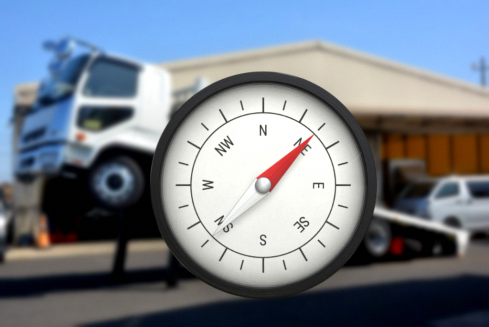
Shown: 45 °
